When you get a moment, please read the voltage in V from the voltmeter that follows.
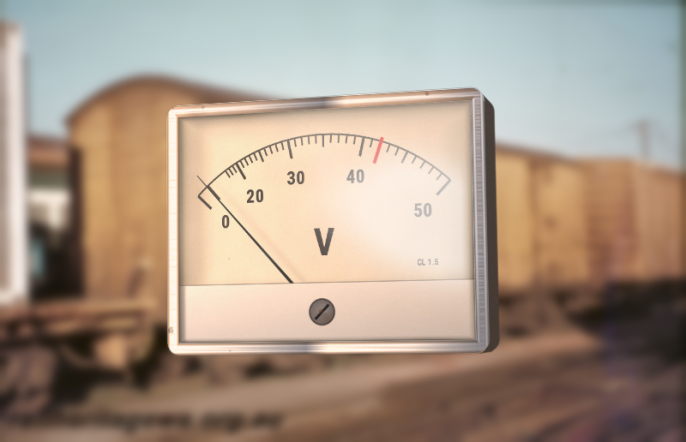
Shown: 10 V
